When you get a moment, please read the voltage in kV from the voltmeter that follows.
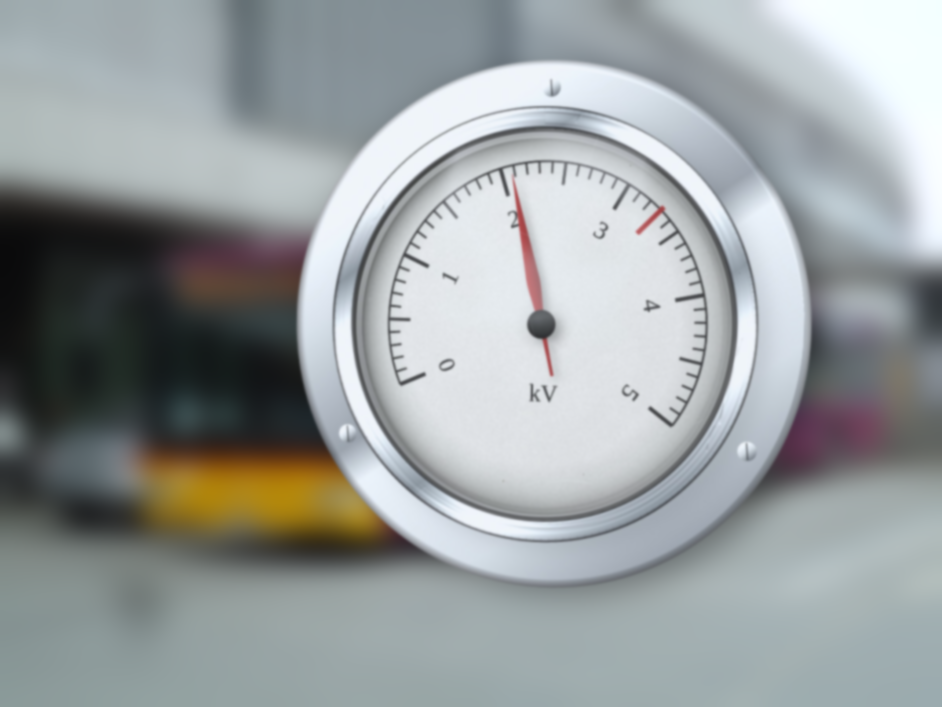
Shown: 2.1 kV
